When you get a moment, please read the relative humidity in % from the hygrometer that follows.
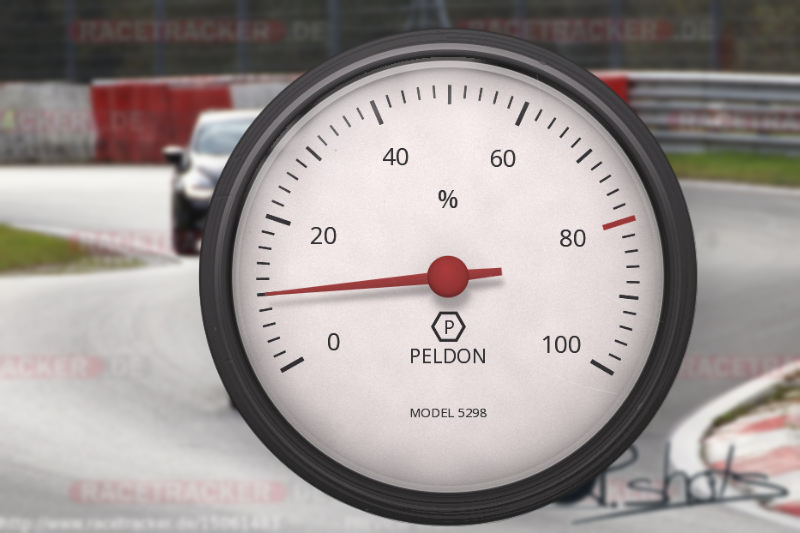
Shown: 10 %
